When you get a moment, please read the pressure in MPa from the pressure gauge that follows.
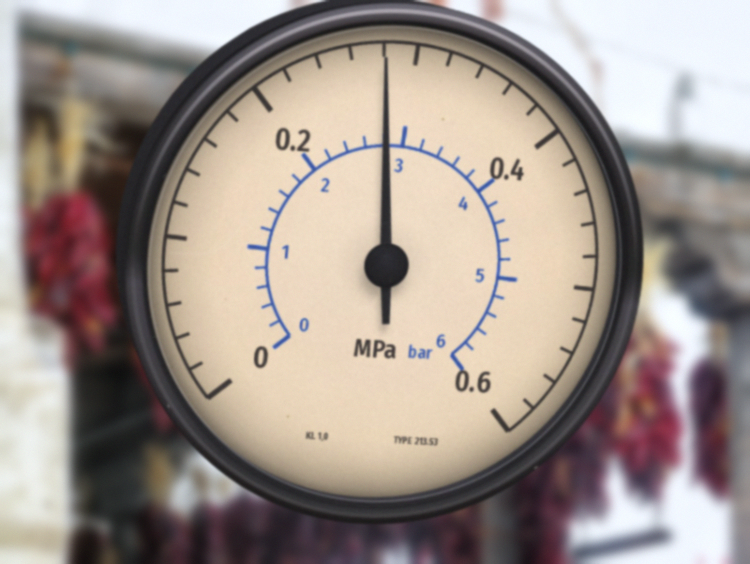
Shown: 0.28 MPa
